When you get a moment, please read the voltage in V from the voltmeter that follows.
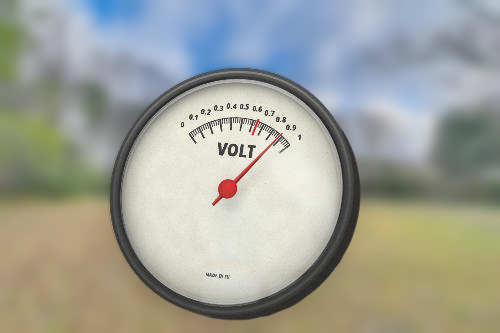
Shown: 0.9 V
